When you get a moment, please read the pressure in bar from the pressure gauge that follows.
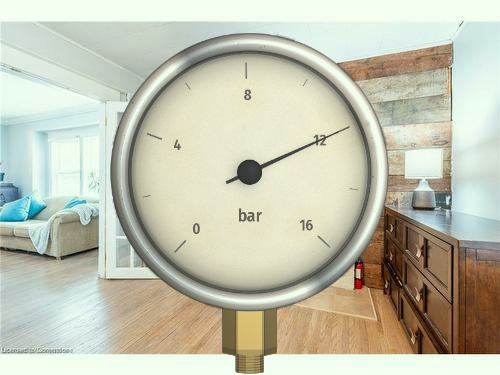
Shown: 12 bar
